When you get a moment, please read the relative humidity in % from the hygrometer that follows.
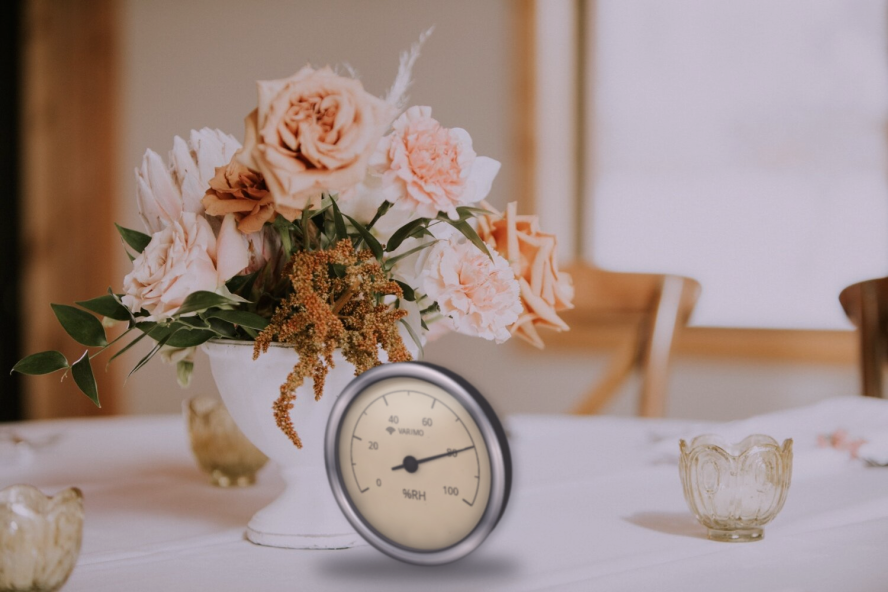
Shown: 80 %
